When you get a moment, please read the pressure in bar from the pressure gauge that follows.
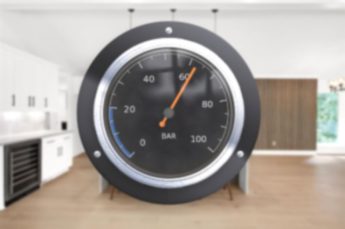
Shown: 62.5 bar
